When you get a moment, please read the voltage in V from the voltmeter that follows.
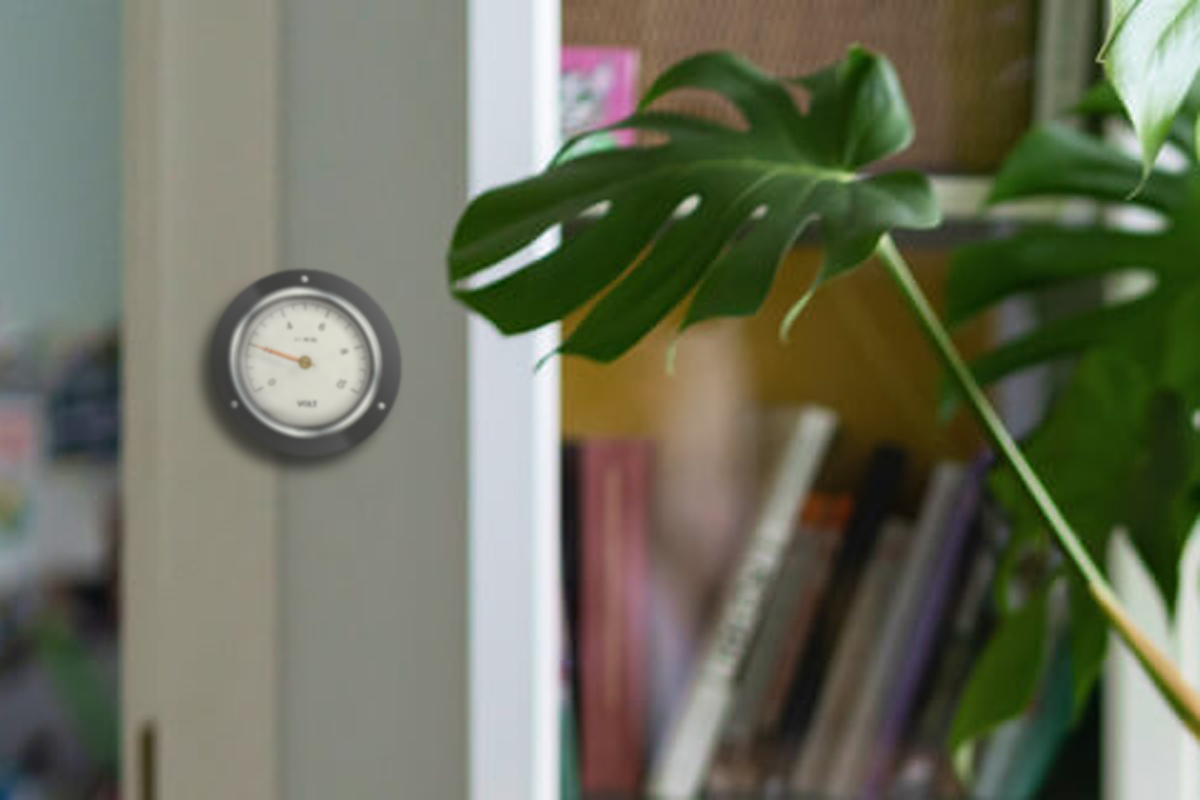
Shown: 2 V
